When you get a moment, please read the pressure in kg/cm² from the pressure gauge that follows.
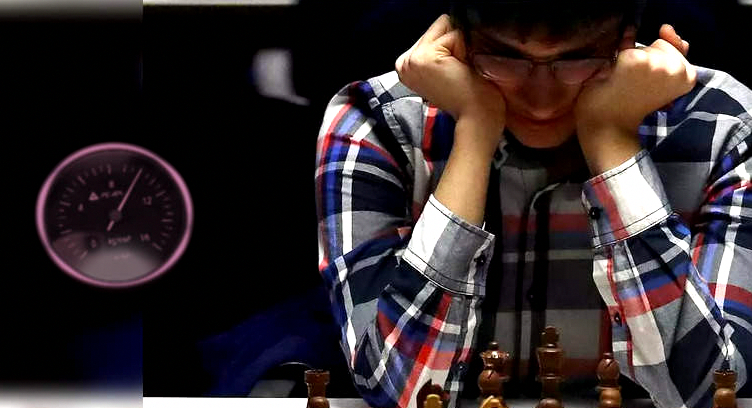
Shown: 10 kg/cm²
